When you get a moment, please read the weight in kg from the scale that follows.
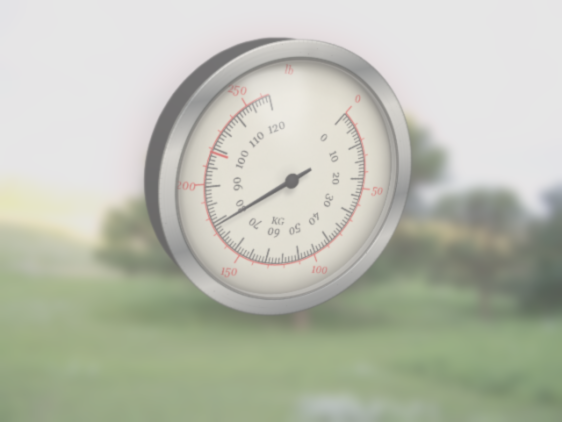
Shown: 80 kg
